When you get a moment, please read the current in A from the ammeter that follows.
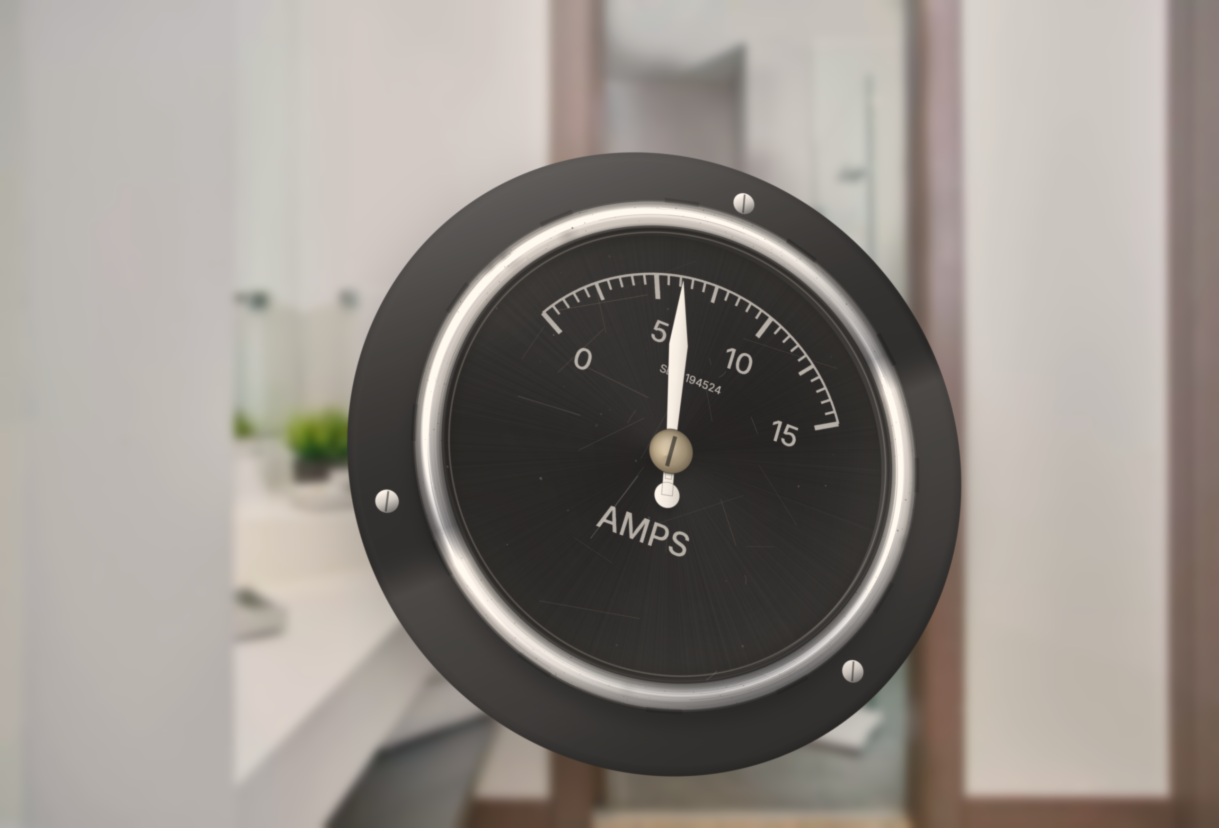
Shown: 6 A
